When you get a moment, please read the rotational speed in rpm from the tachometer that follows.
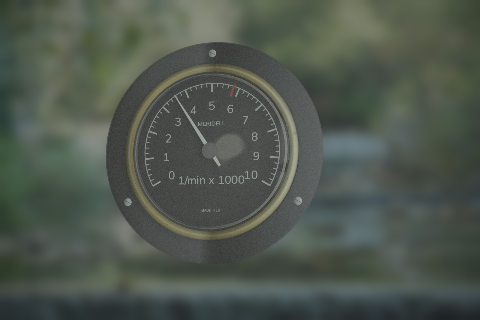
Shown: 3600 rpm
